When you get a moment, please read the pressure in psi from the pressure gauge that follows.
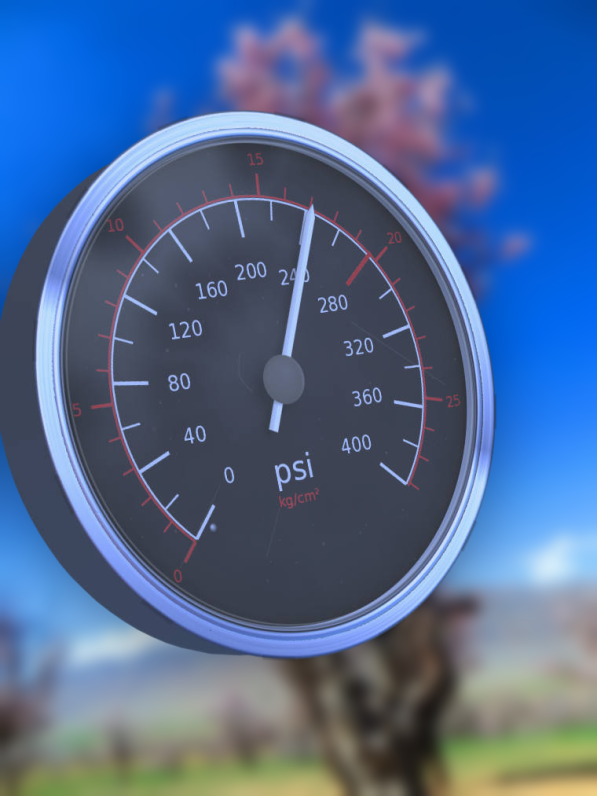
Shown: 240 psi
